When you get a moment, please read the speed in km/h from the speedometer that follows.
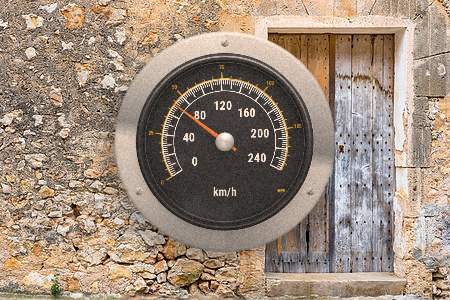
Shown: 70 km/h
